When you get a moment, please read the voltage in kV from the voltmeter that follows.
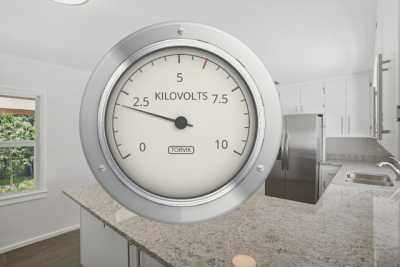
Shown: 2 kV
